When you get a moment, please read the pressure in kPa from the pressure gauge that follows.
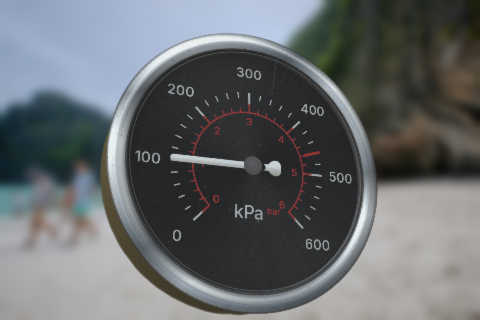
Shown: 100 kPa
